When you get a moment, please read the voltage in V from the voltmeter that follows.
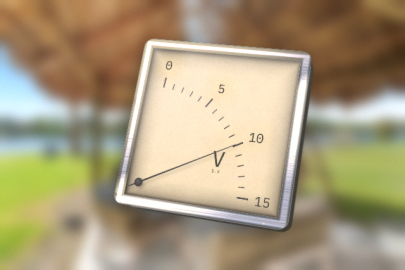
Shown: 10 V
